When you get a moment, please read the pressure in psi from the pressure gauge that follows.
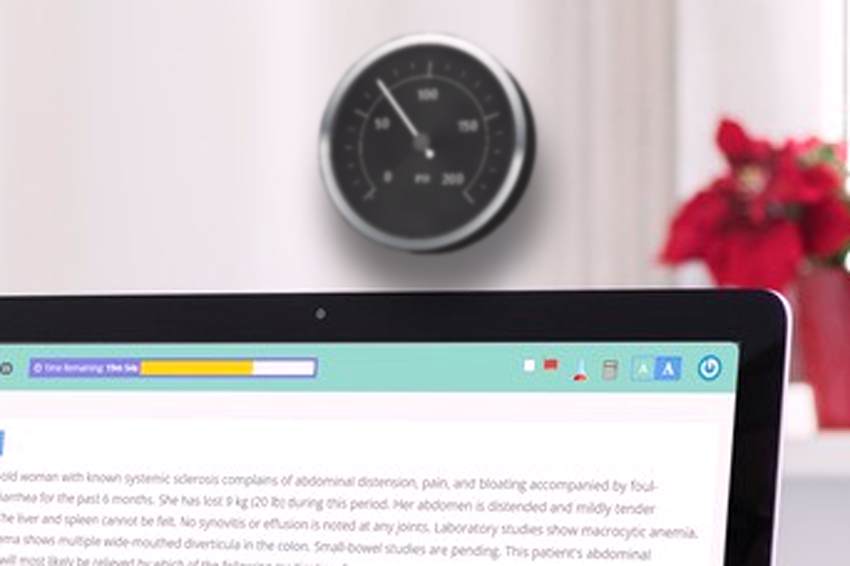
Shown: 70 psi
